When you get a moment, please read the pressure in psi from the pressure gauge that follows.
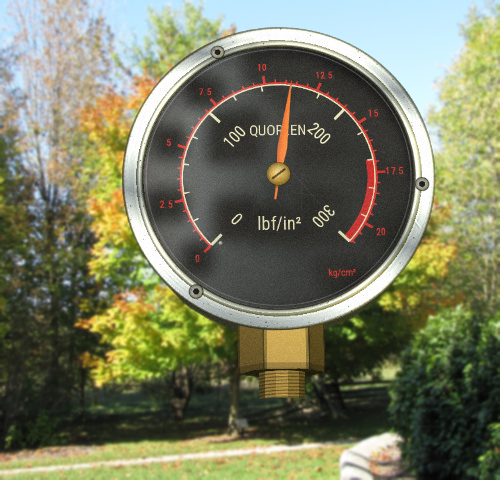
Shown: 160 psi
